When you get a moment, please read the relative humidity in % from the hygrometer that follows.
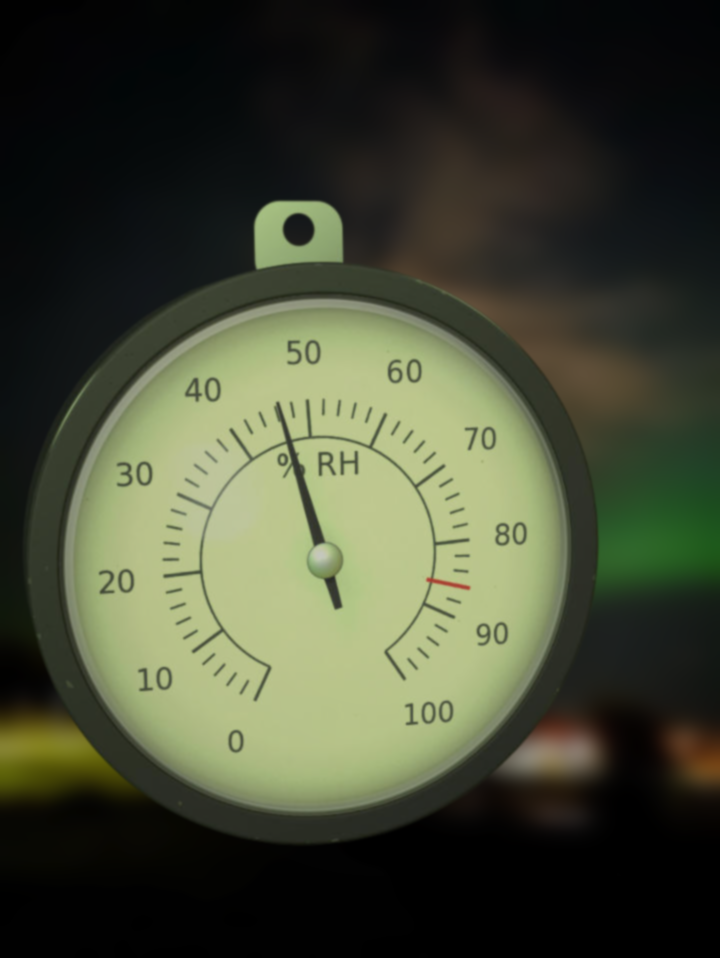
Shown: 46 %
